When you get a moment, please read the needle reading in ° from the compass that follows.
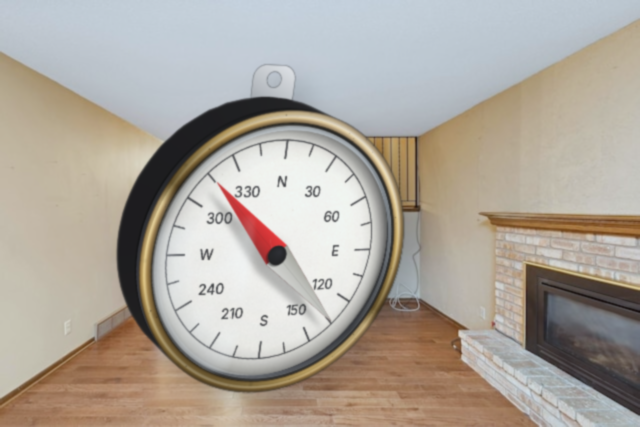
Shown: 315 °
